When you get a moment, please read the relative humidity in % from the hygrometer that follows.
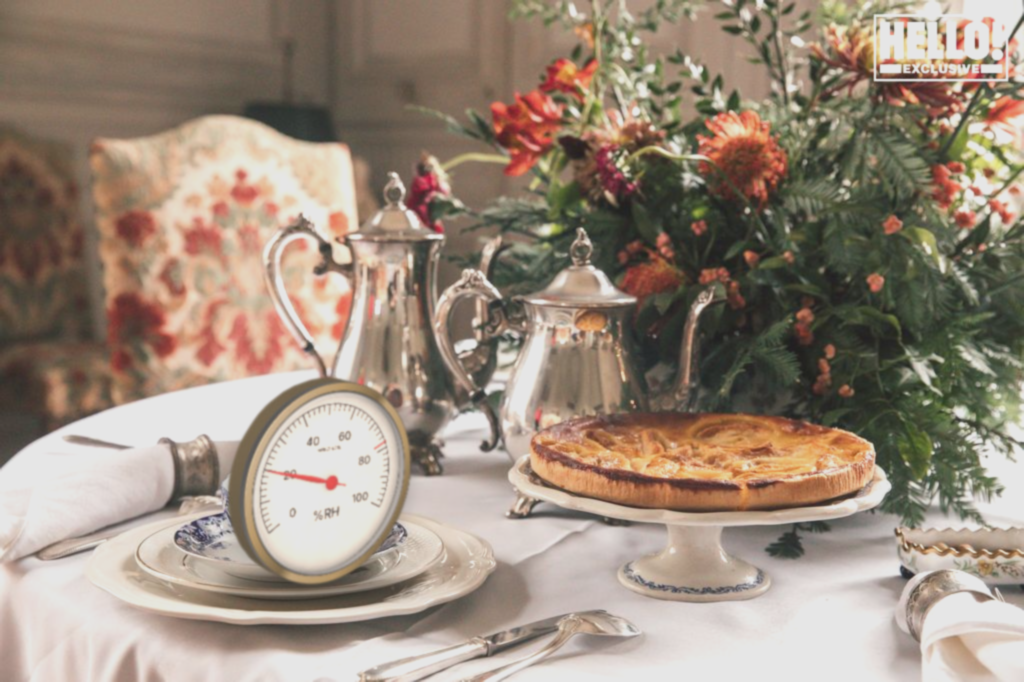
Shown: 20 %
